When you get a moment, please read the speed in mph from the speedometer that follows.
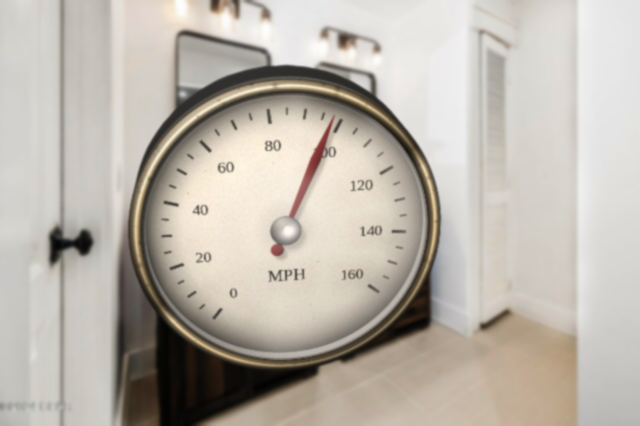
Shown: 97.5 mph
